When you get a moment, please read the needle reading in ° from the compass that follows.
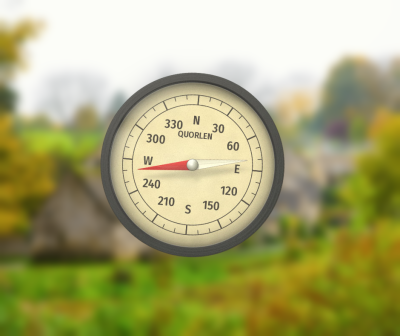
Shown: 260 °
